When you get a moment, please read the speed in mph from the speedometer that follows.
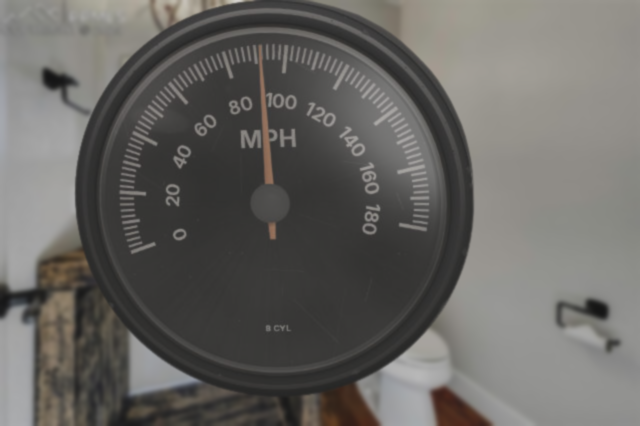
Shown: 92 mph
